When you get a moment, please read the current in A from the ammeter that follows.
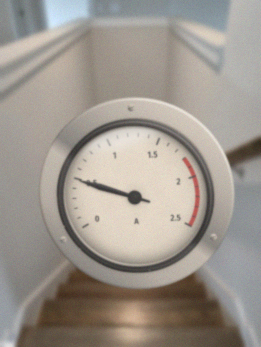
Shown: 0.5 A
